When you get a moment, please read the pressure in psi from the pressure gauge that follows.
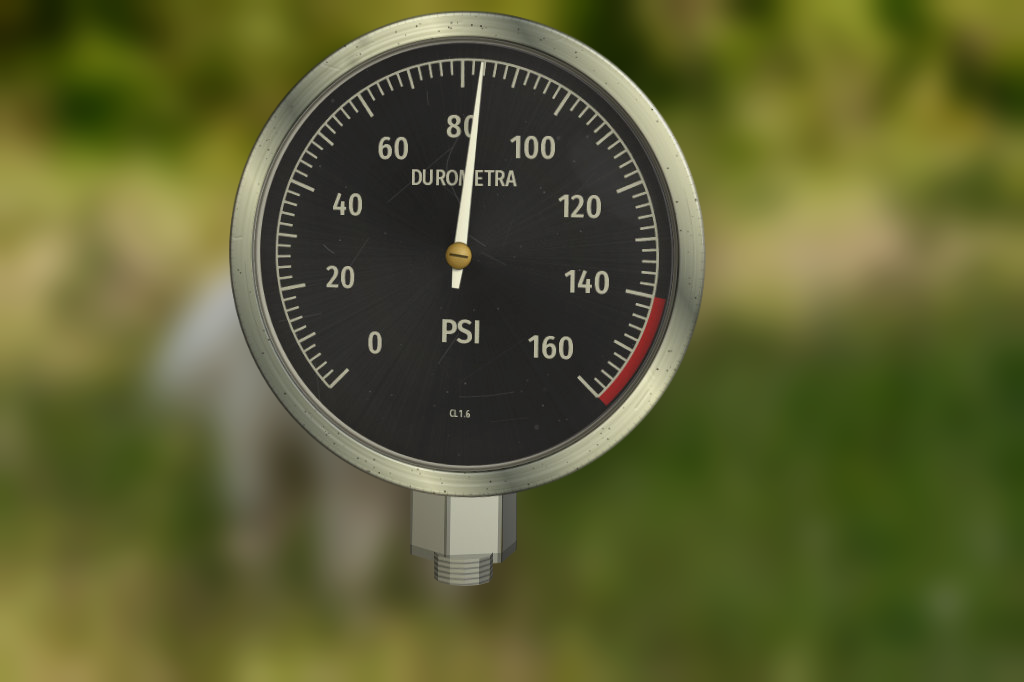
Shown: 84 psi
